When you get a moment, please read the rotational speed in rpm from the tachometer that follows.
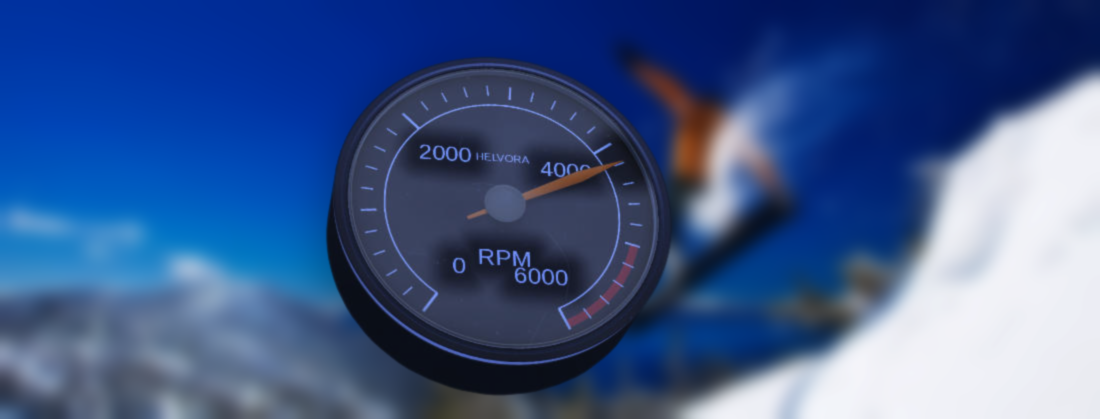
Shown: 4200 rpm
